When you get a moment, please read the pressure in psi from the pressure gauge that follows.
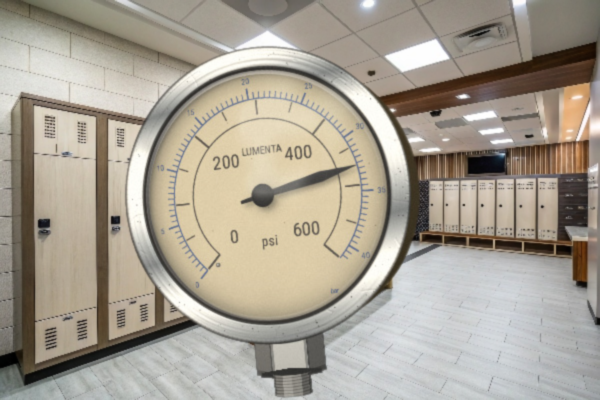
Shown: 475 psi
